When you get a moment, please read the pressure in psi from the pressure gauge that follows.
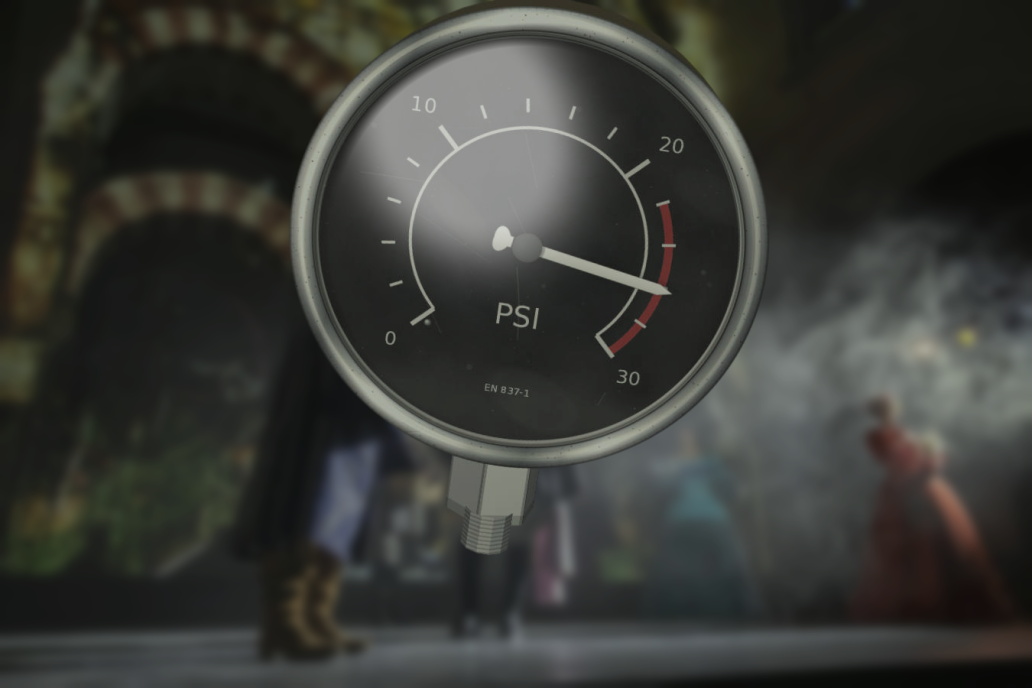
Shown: 26 psi
